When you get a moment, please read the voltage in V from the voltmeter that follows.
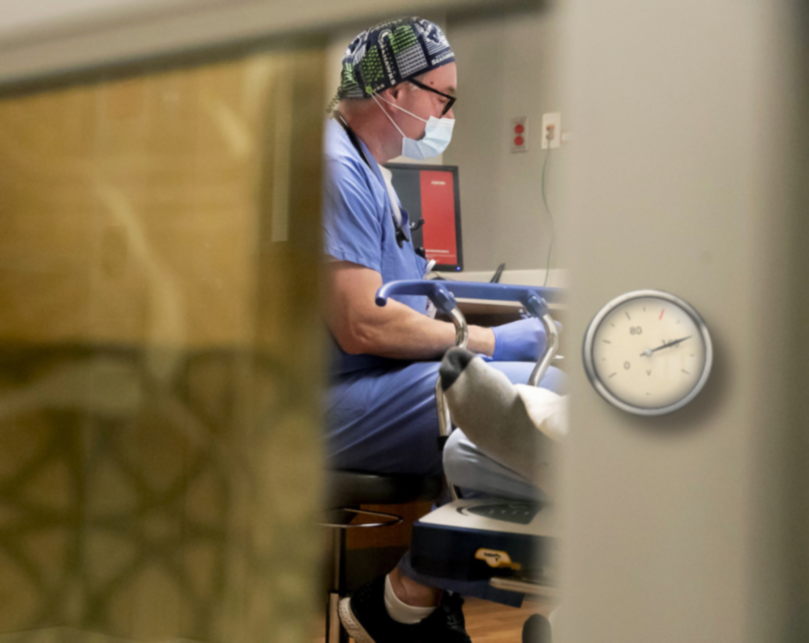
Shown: 160 V
